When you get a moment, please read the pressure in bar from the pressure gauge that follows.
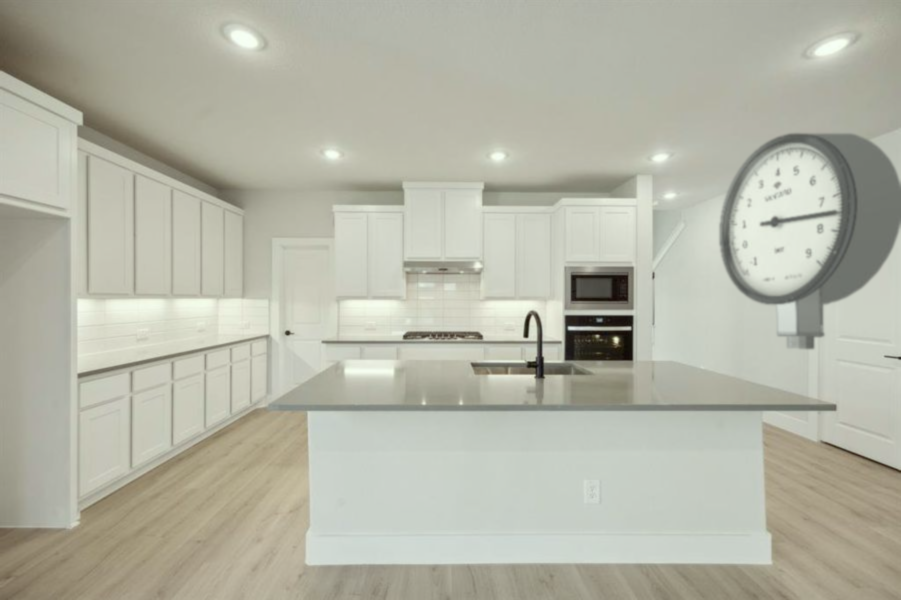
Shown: 7.5 bar
